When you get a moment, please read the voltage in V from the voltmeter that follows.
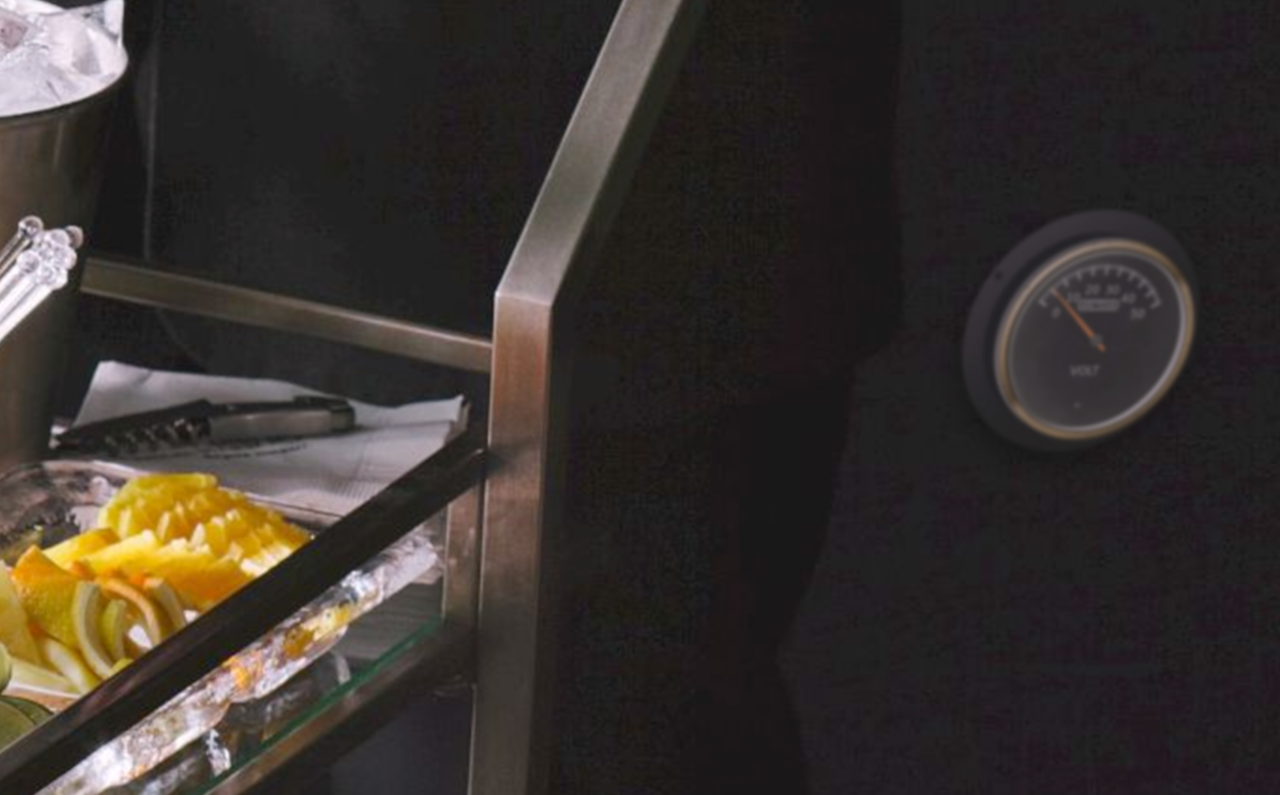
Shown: 5 V
